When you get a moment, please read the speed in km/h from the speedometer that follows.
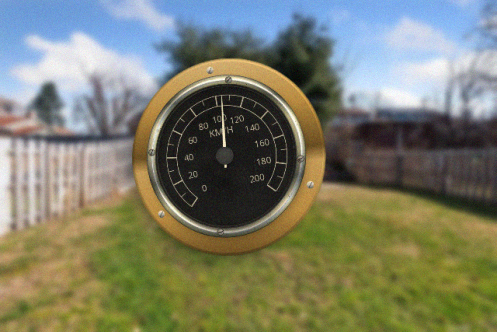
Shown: 105 km/h
